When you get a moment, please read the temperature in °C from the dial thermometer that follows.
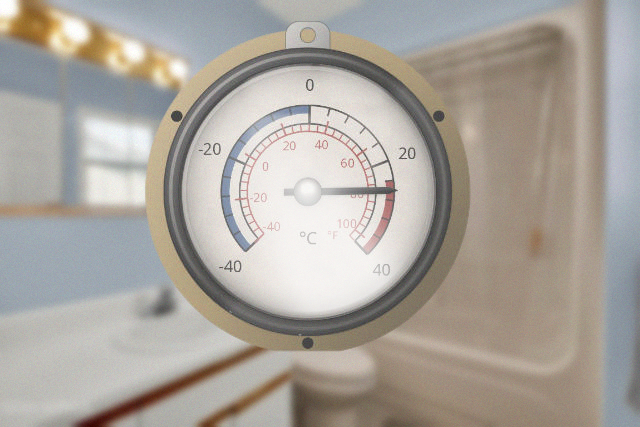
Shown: 26 °C
